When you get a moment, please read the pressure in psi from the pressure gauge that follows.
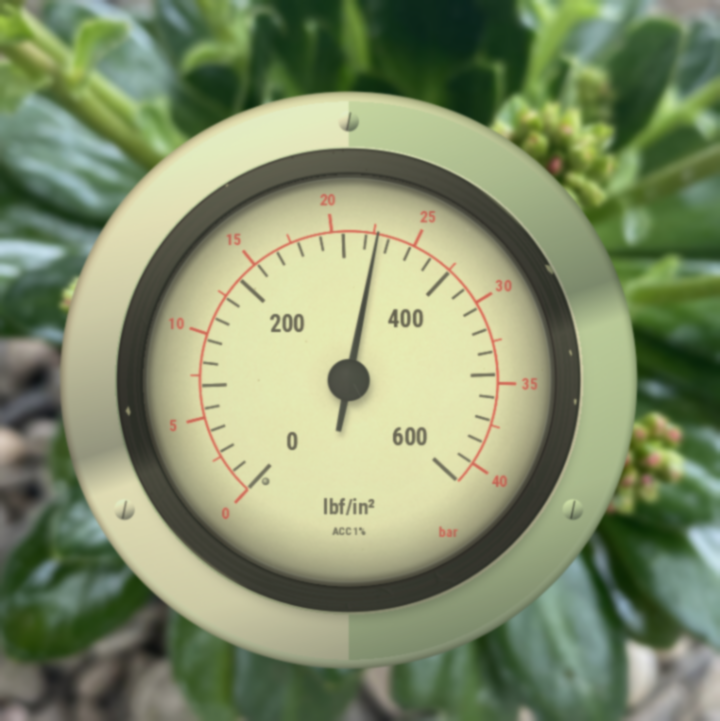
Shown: 330 psi
